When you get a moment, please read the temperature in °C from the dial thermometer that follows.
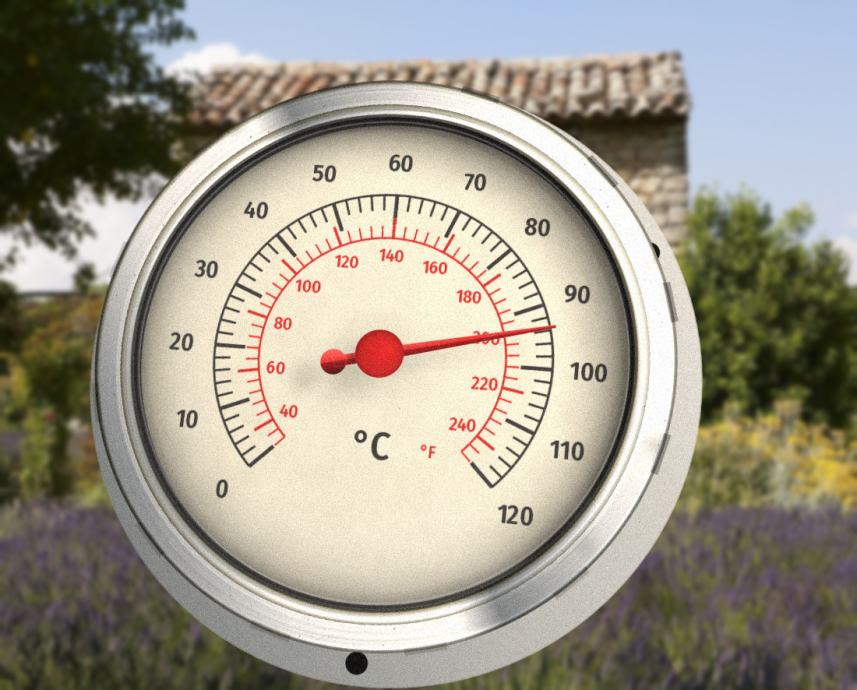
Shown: 94 °C
